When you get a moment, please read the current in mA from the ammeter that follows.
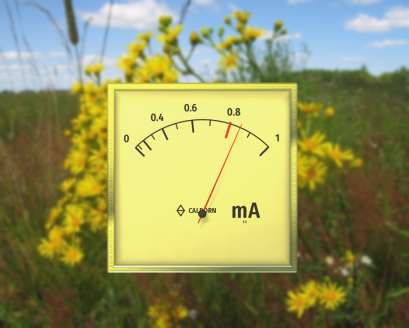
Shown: 0.85 mA
